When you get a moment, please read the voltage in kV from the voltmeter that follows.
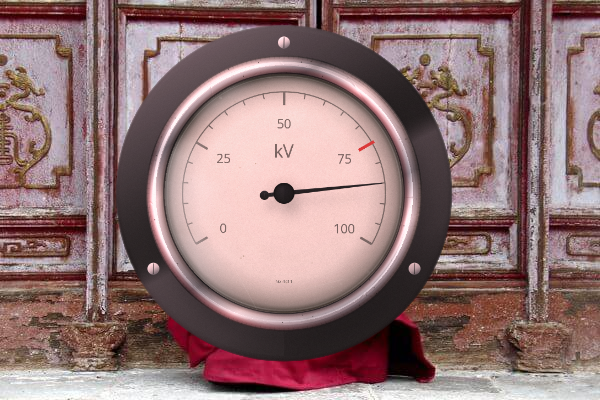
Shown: 85 kV
